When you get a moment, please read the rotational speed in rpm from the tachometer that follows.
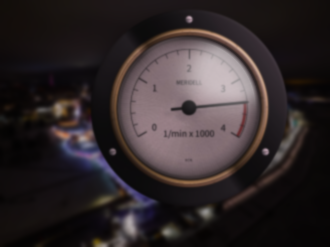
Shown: 3400 rpm
